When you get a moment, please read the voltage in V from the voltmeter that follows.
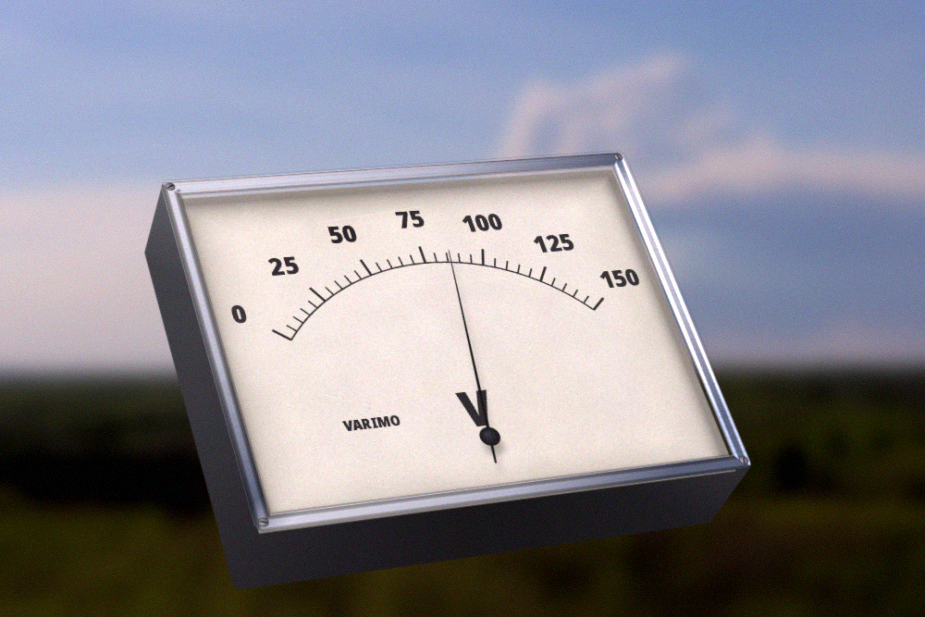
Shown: 85 V
